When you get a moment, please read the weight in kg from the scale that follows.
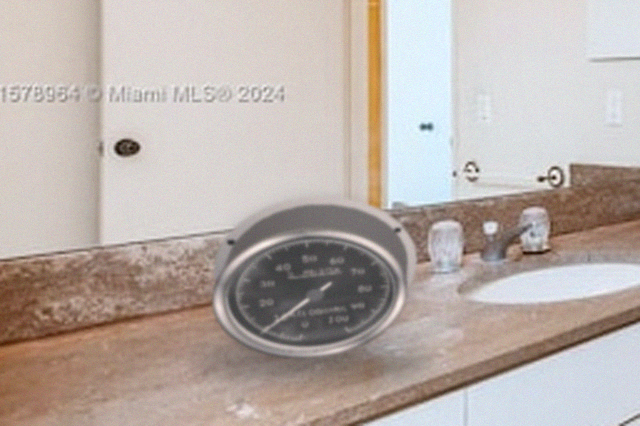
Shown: 10 kg
